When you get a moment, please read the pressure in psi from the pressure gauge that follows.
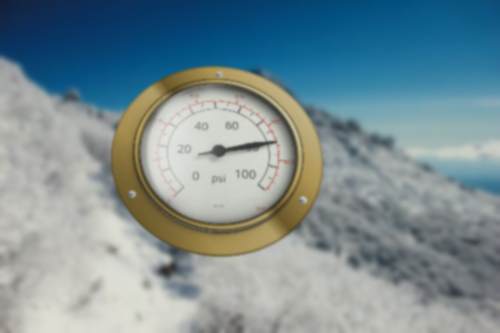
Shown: 80 psi
